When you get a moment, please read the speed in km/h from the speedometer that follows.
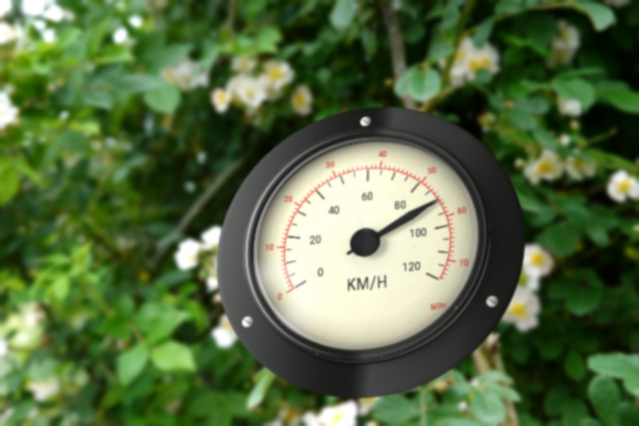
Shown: 90 km/h
